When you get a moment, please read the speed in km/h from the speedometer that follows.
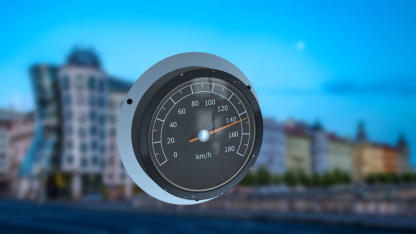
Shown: 145 km/h
